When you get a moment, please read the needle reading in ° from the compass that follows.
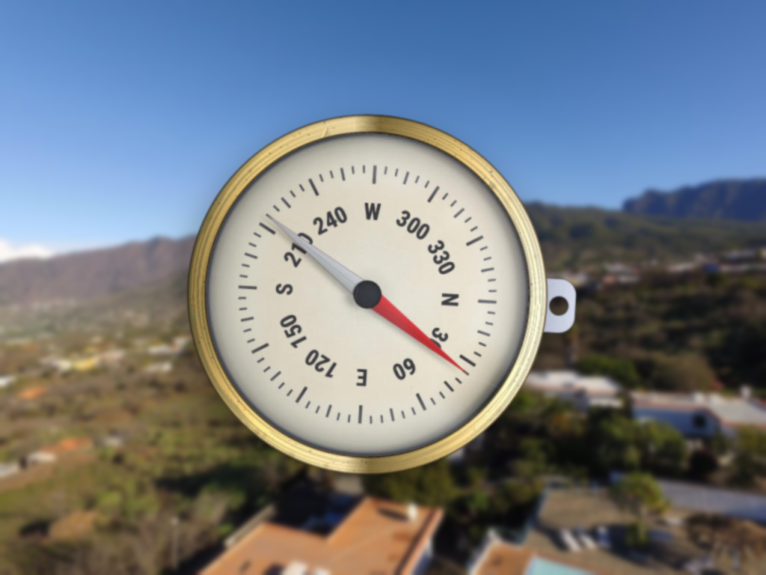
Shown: 35 °
